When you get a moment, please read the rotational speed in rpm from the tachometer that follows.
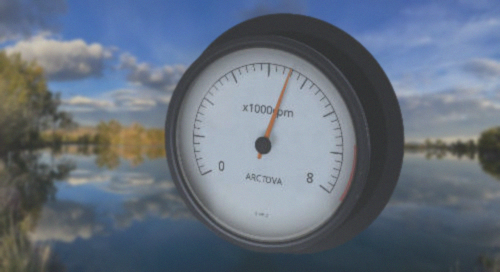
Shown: 4600 rpm
